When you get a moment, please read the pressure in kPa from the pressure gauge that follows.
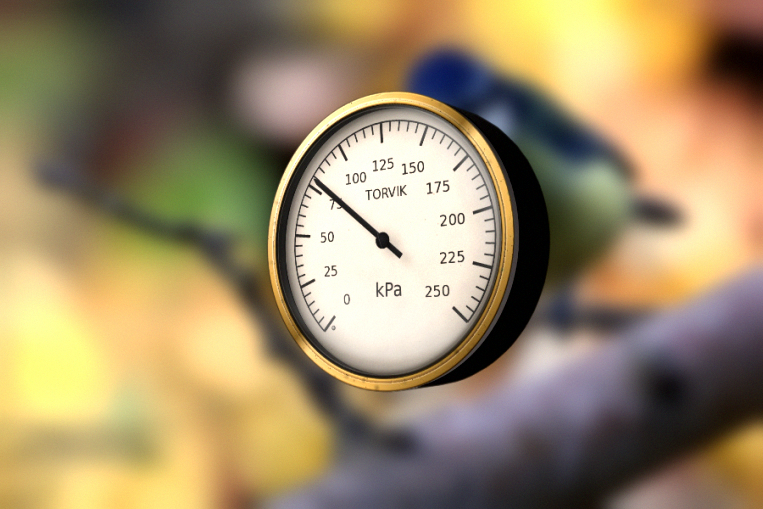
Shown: 80 kPa
